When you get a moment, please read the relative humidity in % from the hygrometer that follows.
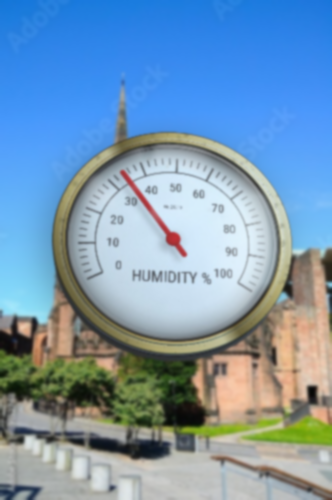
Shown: 34 %
